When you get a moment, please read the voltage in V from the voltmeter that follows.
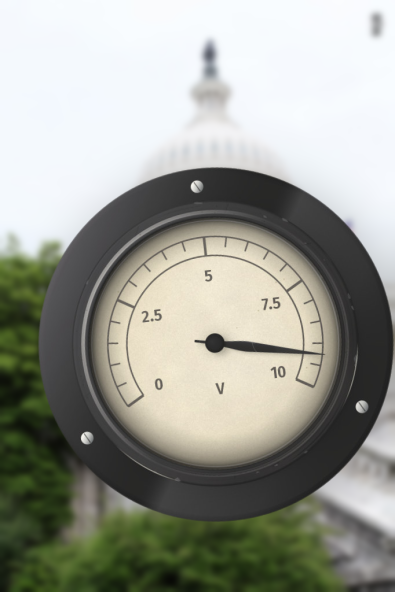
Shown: 9.25 V
